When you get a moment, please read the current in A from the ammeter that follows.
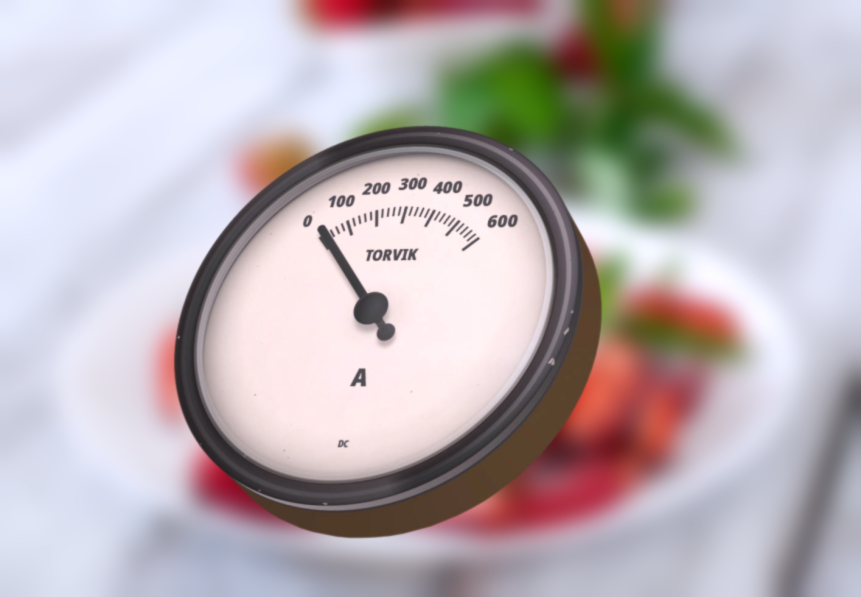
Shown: 20 A
